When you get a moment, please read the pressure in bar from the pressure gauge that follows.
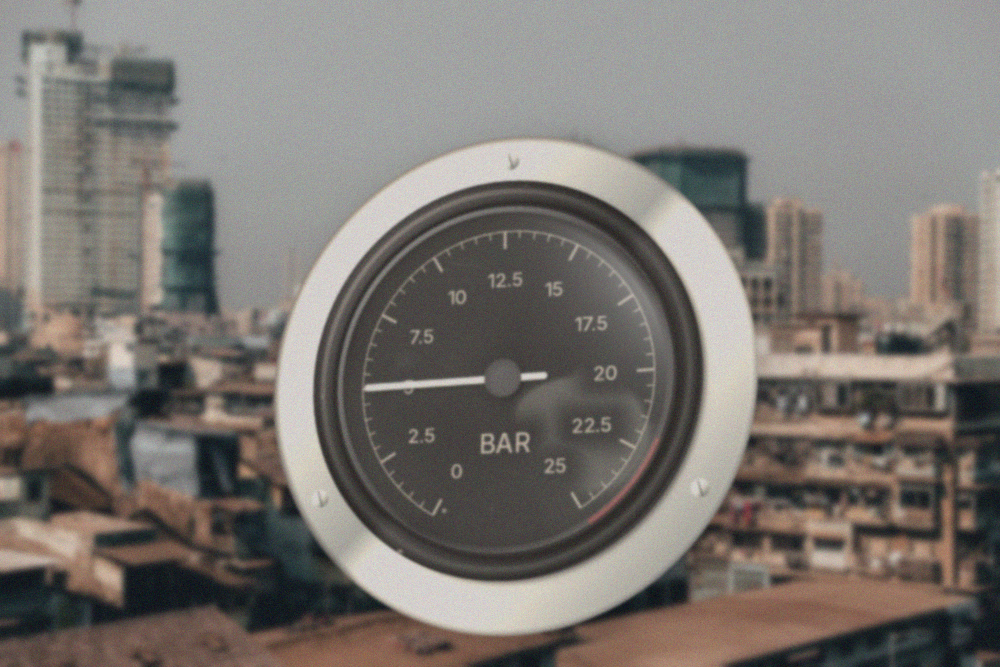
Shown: 5 bar
